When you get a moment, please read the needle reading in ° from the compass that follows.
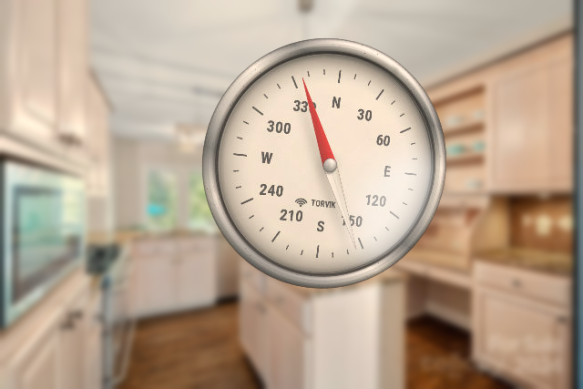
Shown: 335 °
